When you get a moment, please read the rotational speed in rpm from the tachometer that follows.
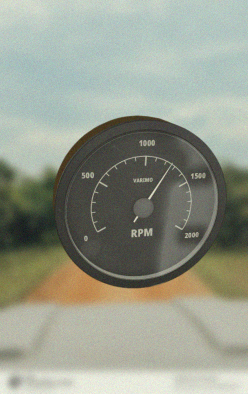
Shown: 1250 rpm
